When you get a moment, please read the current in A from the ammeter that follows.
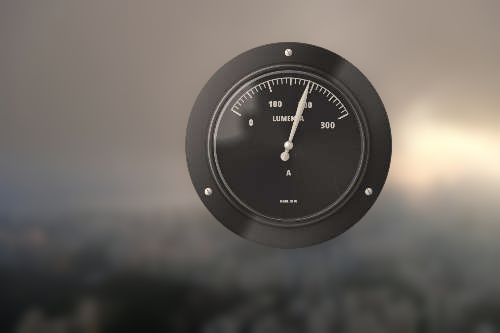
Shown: 190 A
